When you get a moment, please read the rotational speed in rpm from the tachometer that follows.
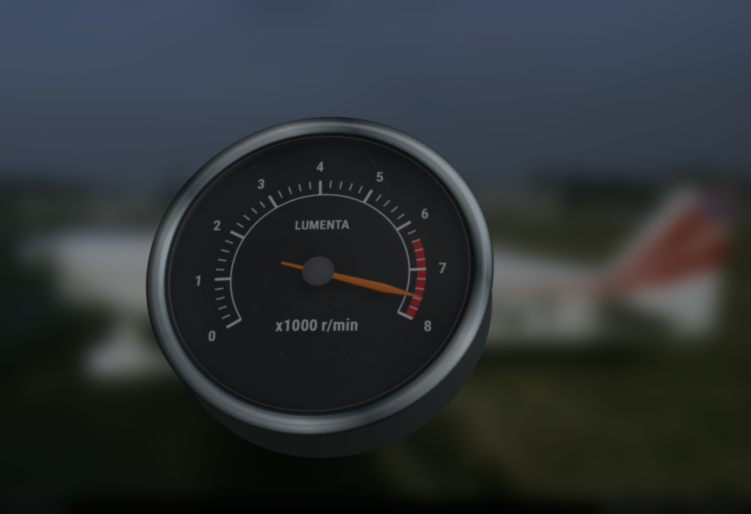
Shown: 7600 rpm
